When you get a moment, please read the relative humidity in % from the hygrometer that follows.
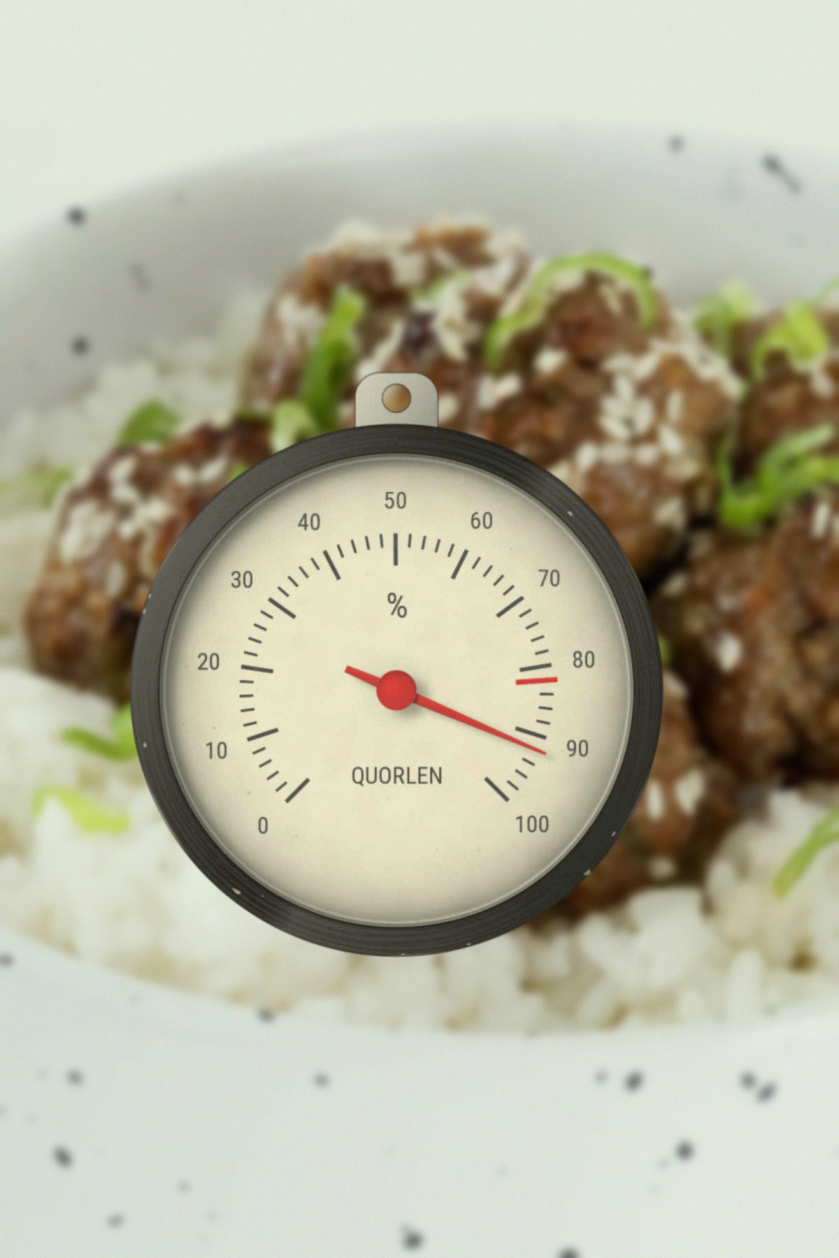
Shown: 92 %
